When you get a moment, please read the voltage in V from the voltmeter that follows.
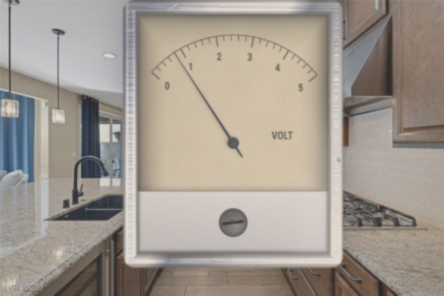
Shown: 0.8 V
